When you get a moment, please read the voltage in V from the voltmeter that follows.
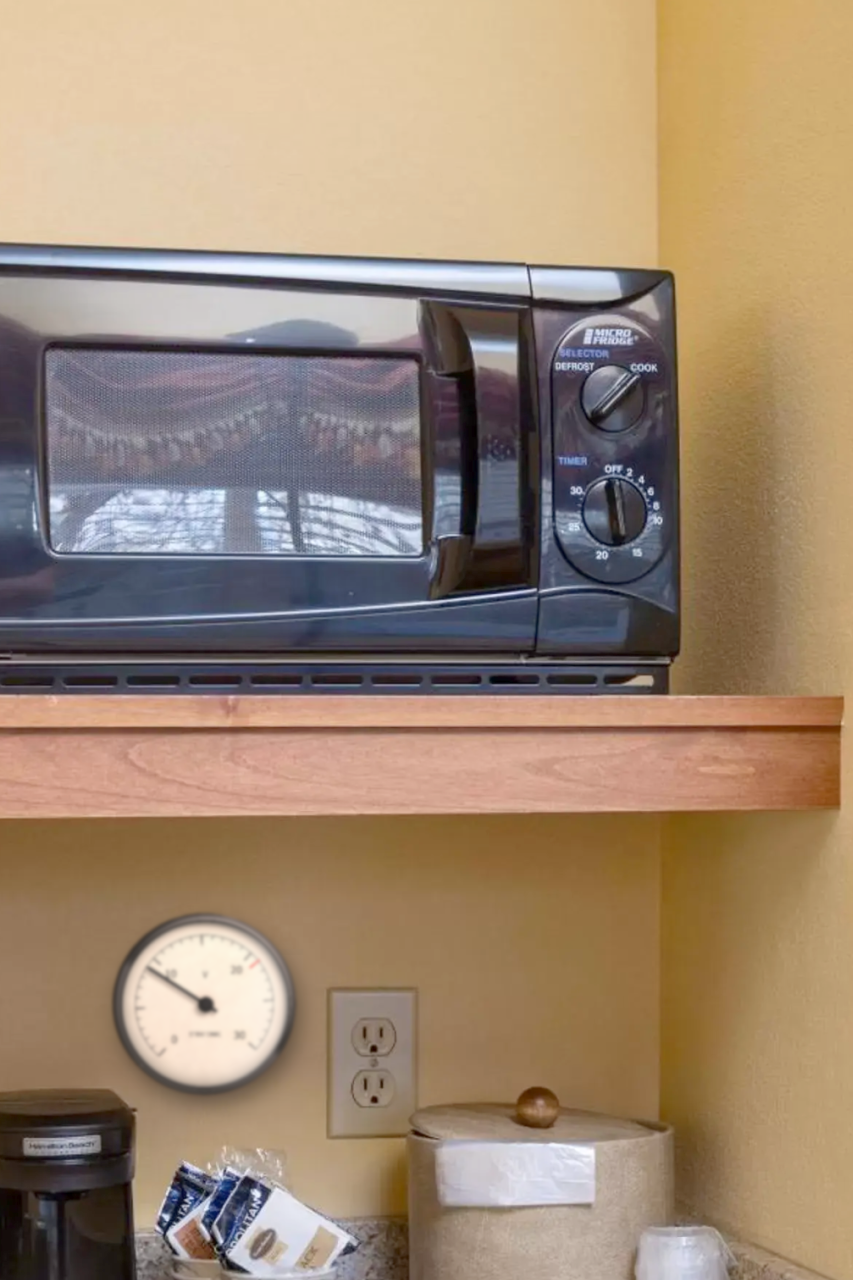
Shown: 9 V
